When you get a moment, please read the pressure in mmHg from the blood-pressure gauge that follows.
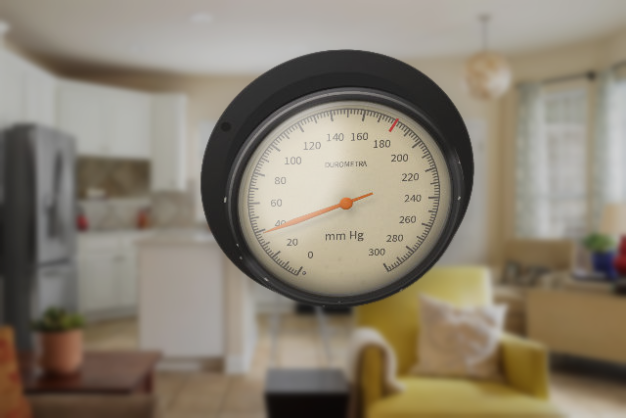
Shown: 40 mmHg
